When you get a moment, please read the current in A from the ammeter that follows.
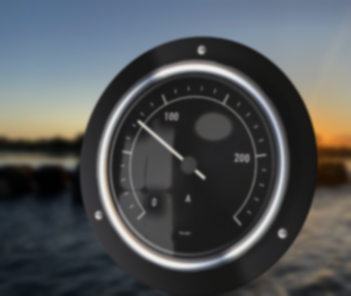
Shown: 75 A
